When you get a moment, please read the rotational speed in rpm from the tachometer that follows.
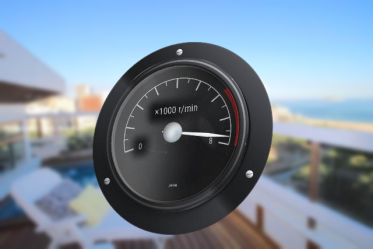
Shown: 7750 rpm
